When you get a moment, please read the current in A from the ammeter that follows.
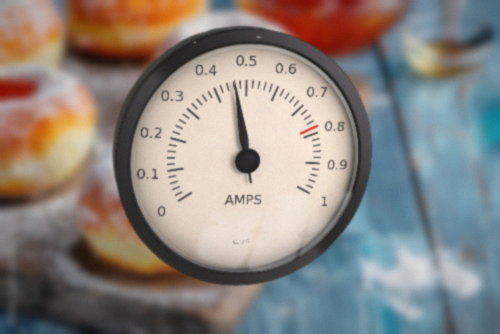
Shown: 0.46 A
